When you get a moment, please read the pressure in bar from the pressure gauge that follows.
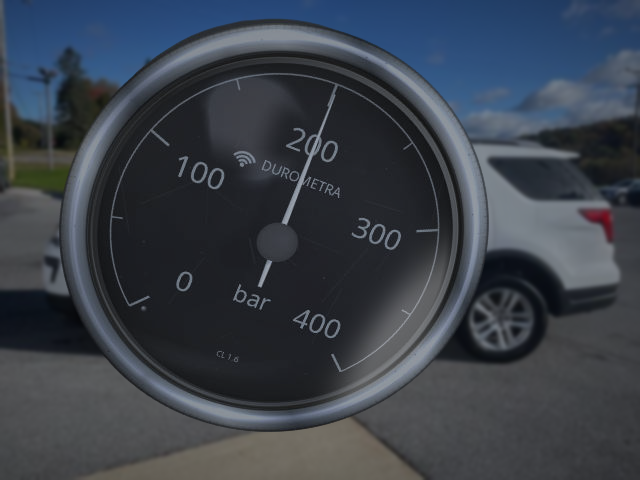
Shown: 200 bar
